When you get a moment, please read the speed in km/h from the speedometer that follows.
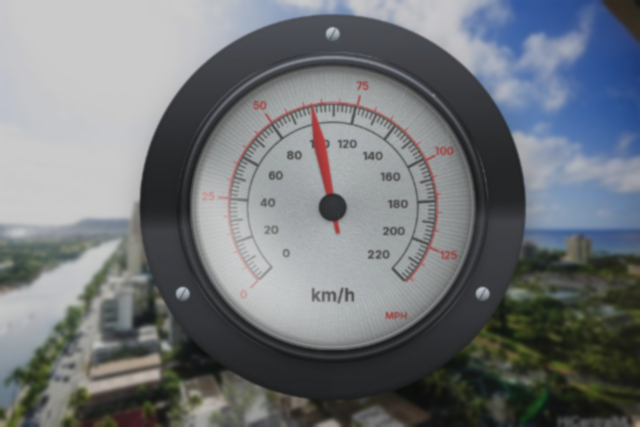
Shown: 100 km/h
